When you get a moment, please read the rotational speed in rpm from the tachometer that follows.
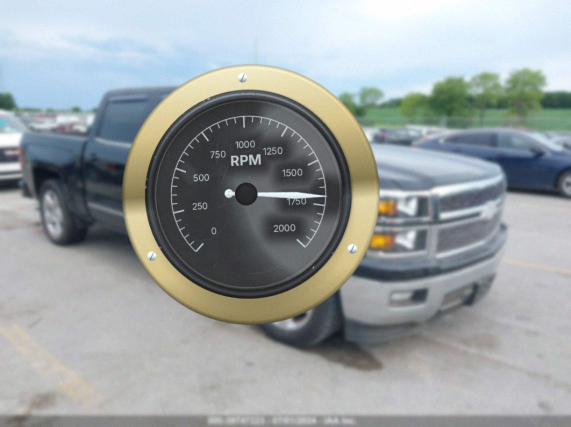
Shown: 1700 rpm
